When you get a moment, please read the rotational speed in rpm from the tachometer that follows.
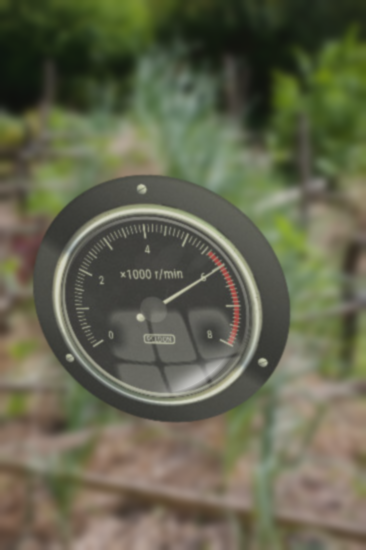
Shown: 6000 rpm
